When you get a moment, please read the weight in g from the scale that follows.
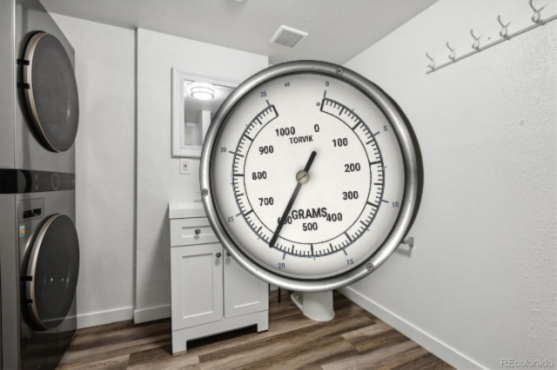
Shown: 600 g
